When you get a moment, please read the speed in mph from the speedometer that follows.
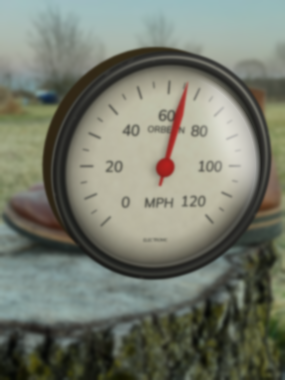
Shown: 65 mph
